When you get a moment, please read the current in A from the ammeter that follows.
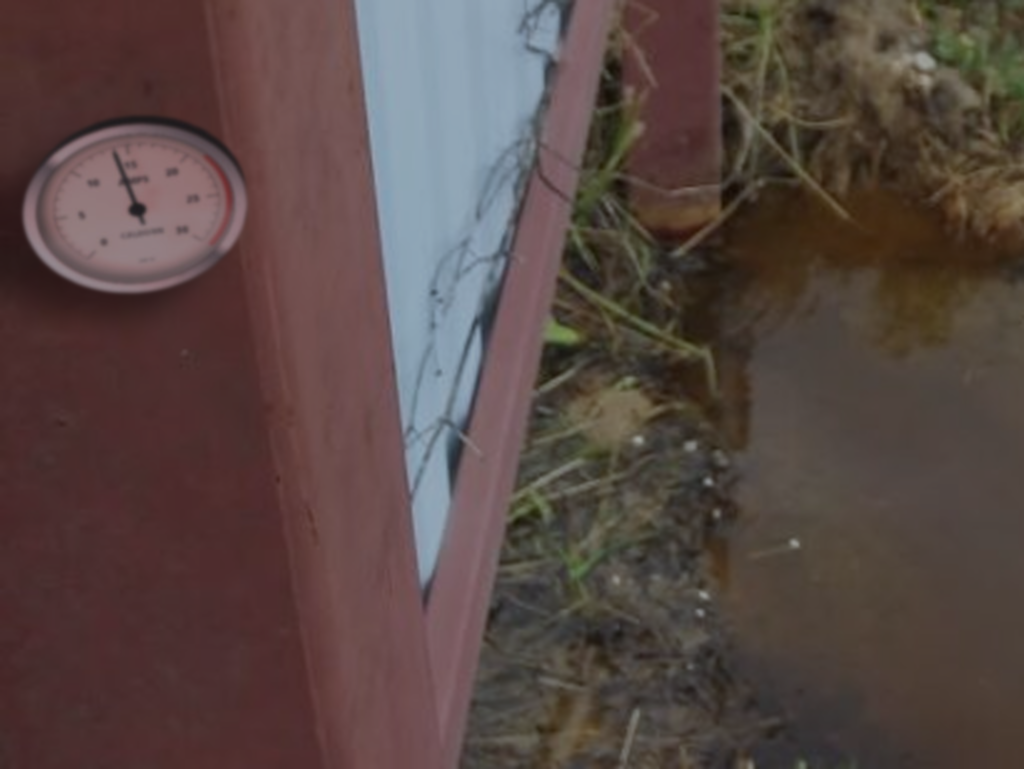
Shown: 14 A
